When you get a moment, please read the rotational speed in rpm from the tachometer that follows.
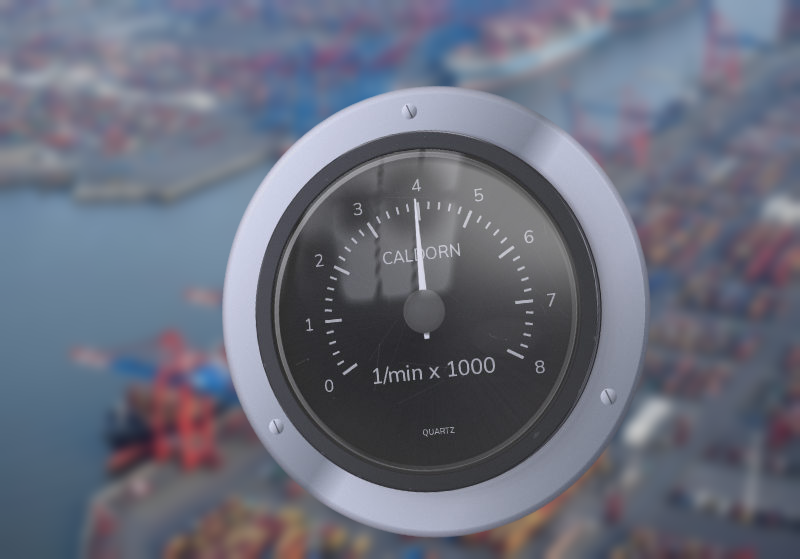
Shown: 4000 rpm
